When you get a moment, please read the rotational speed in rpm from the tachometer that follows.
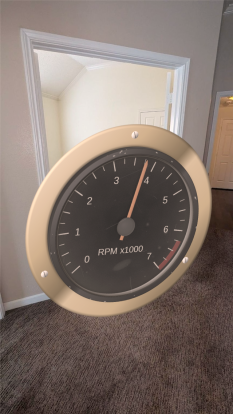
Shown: 3750 rpm
